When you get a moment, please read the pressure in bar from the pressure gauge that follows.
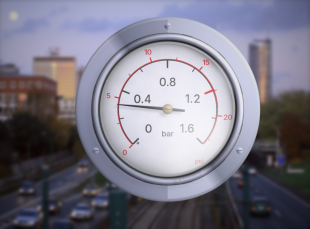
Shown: 0.3 bar
